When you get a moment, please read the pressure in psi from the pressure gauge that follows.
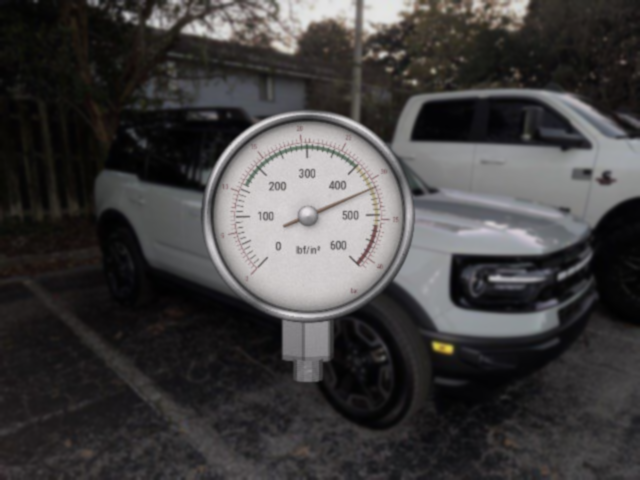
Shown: 450 psi
